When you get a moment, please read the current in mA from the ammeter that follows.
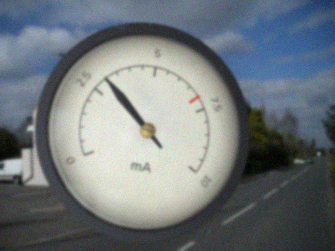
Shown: 3 mA
